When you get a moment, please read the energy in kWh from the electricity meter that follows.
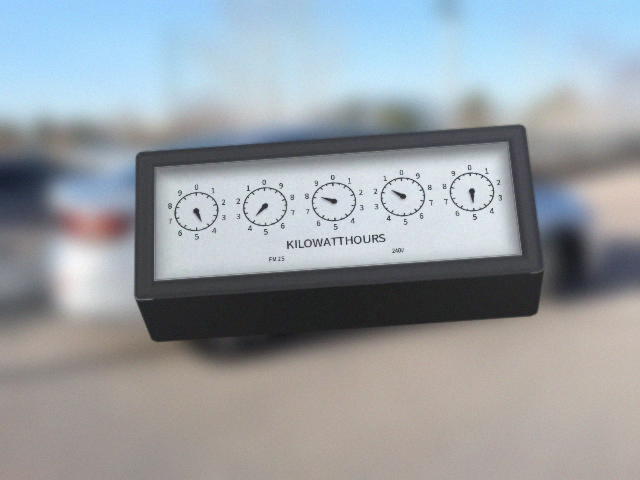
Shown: 43815 kWh
